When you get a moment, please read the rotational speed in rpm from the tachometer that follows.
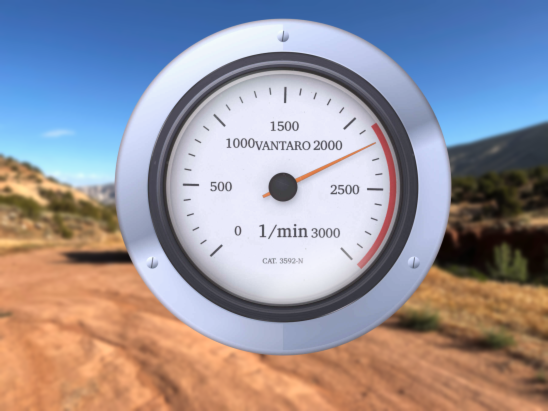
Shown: 2200 rpm
